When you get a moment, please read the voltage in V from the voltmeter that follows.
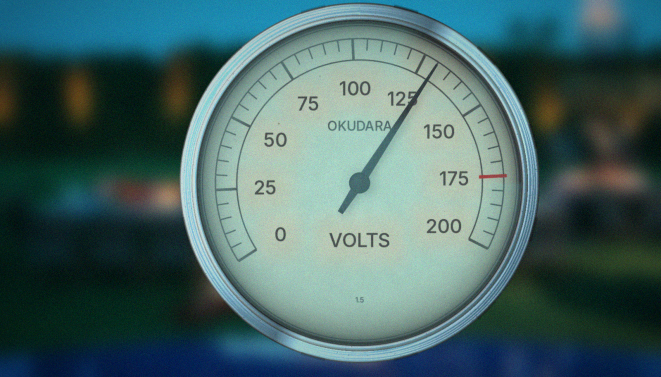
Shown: 130 V
